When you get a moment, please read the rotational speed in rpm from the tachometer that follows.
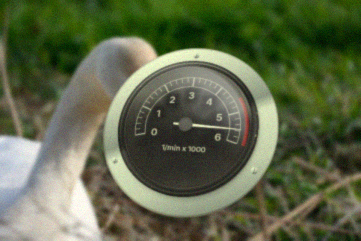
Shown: 5600 rpm
